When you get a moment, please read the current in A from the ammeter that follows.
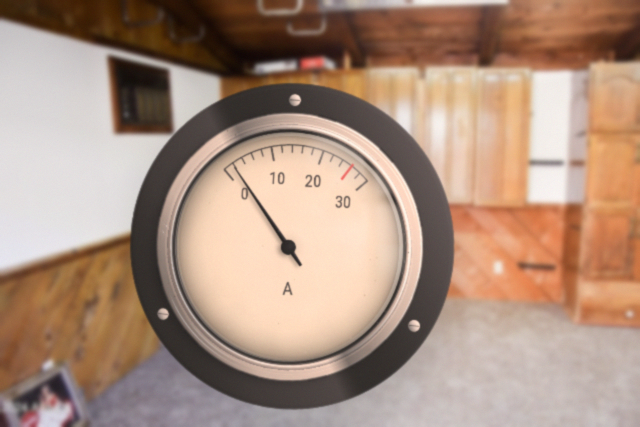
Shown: 2 A
